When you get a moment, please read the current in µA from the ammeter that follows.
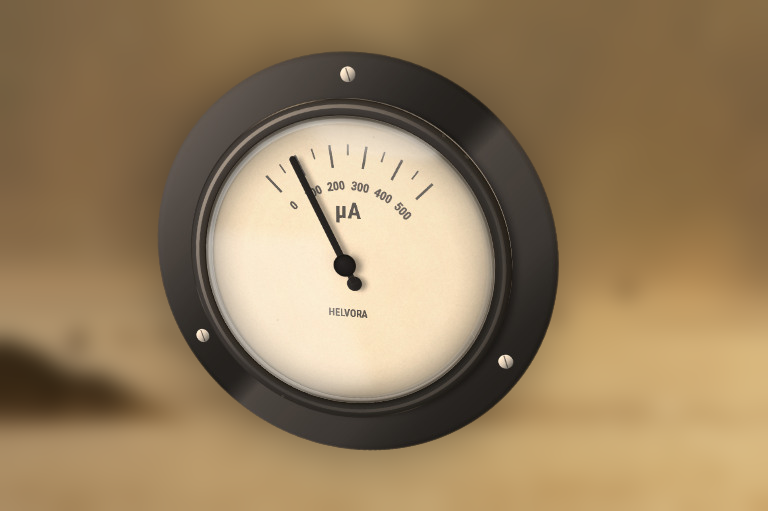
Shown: 100 µA
